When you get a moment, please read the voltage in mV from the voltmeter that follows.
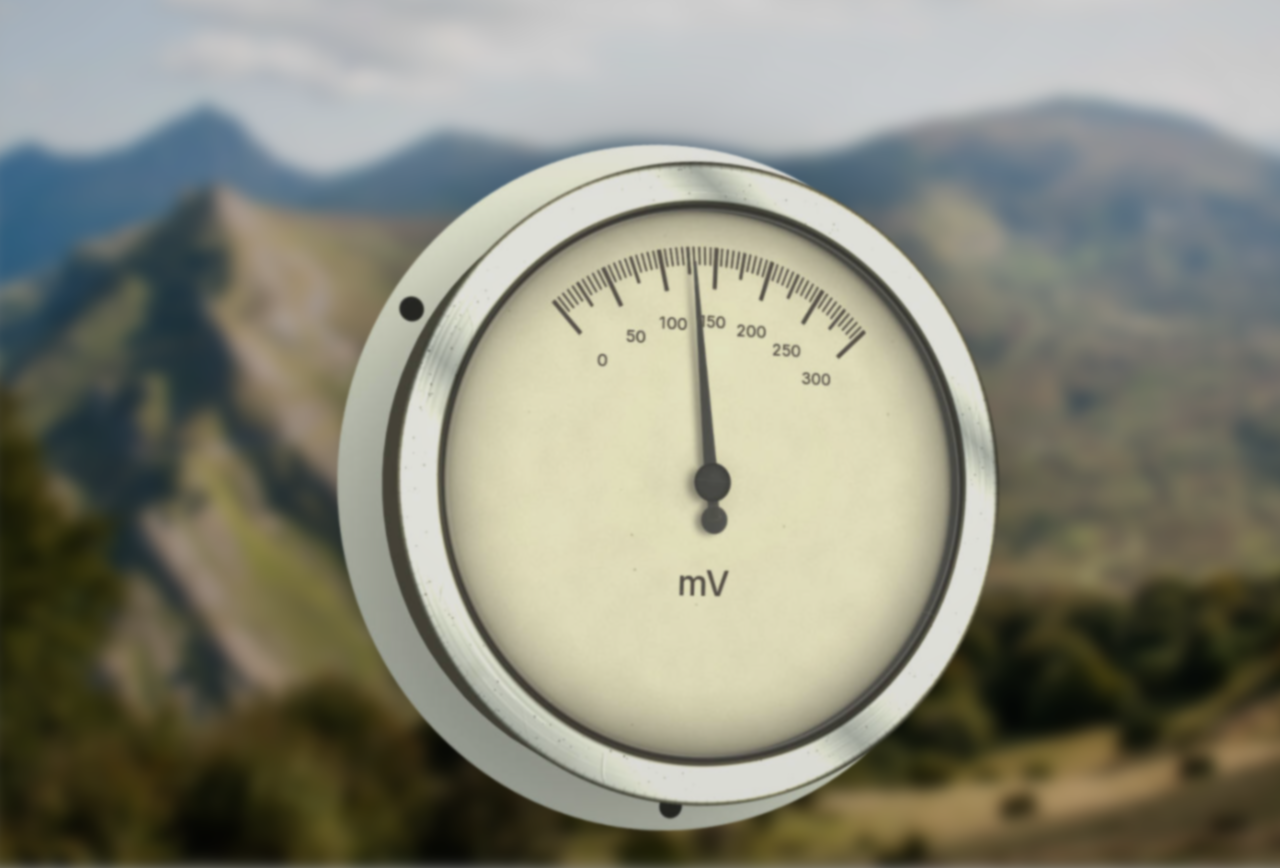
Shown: 125 mV
